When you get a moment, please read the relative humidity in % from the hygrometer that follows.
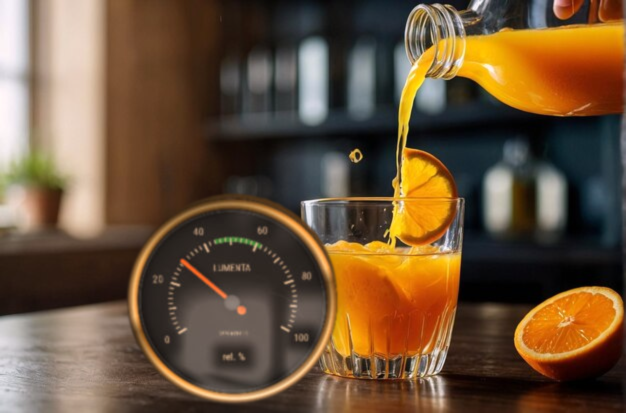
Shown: 30 %
